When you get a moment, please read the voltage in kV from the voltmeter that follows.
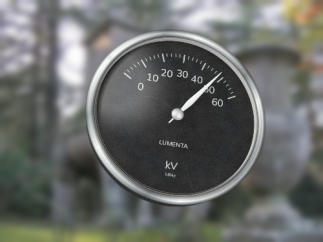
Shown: 48 kV
